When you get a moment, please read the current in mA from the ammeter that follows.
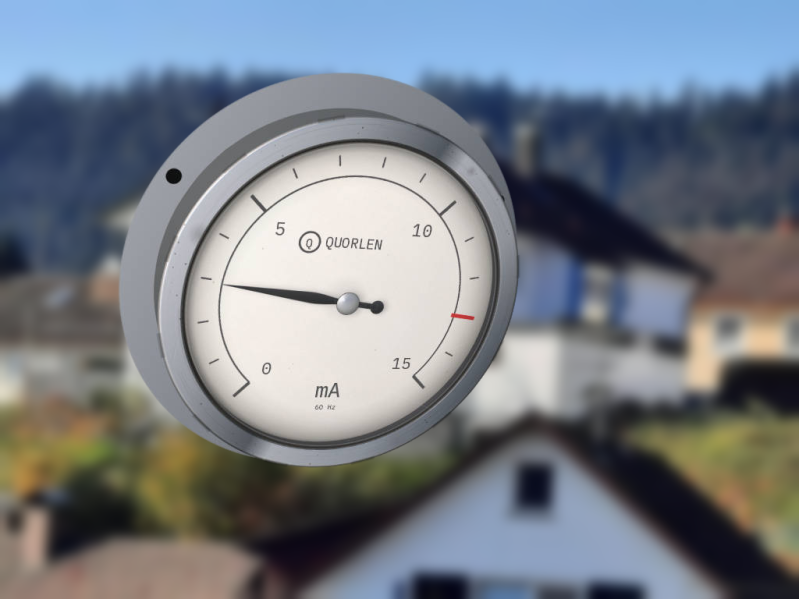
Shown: 3 mA
